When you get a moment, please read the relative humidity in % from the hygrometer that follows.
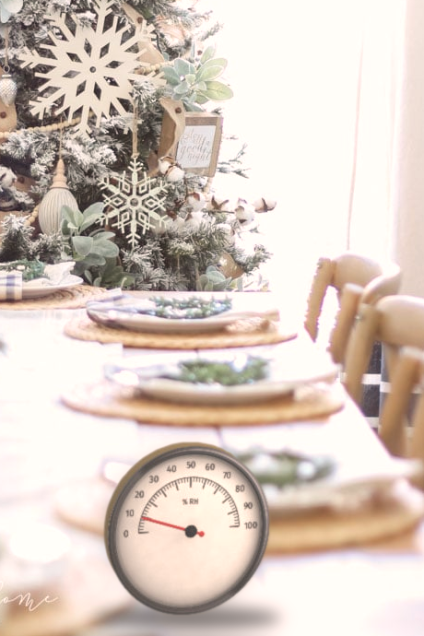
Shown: 10 %
